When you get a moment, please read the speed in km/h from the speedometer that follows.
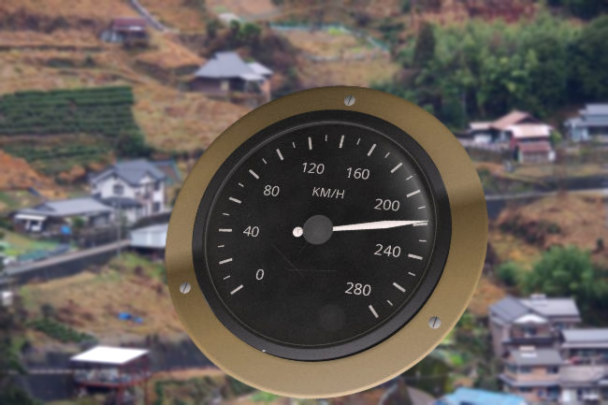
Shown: 220 km/h
